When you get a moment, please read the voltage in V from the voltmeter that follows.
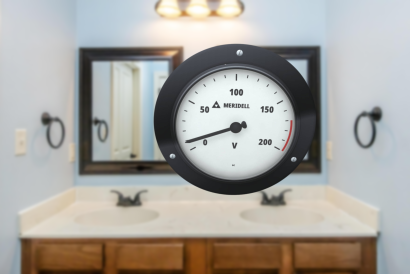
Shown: 10 V
